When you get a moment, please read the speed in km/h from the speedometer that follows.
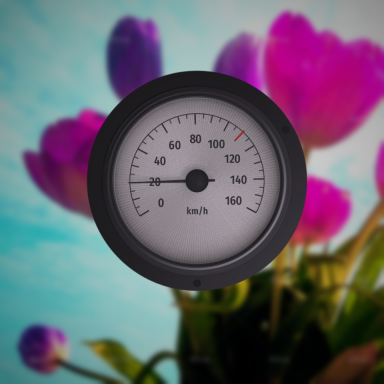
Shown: 20 km/h
